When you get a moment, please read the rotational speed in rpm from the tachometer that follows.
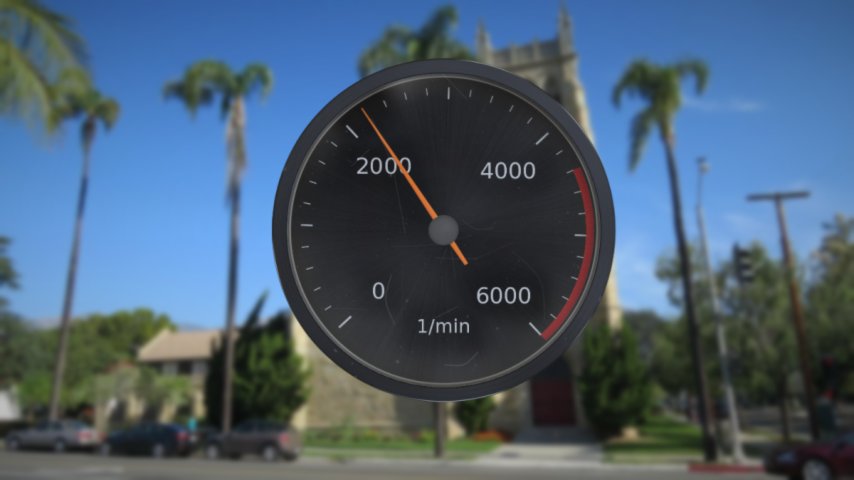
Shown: 2200 rpm
